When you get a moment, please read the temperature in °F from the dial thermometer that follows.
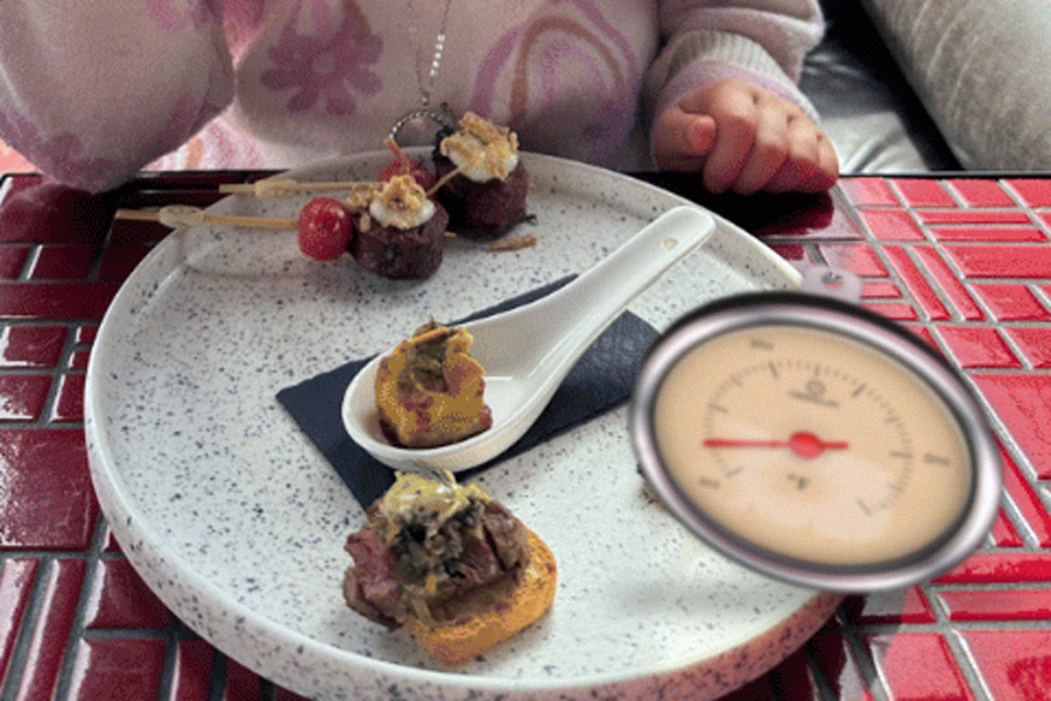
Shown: 150 °F
